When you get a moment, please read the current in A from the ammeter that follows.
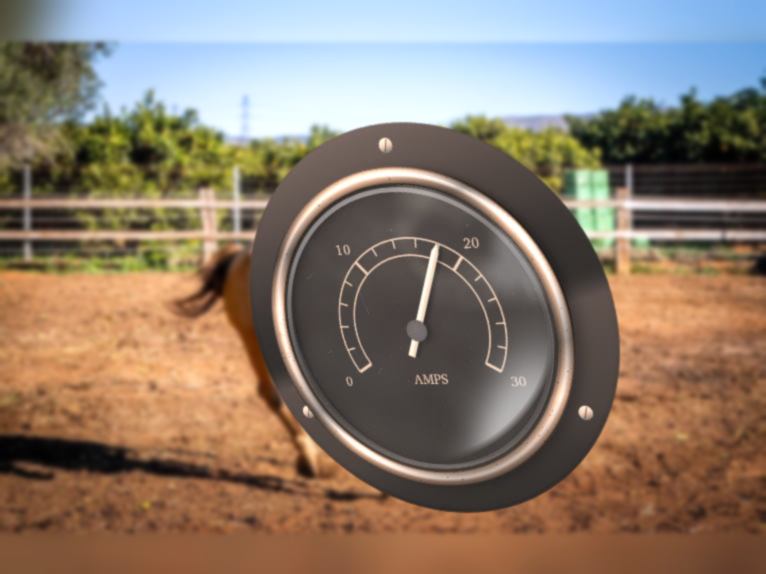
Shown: 18 A
